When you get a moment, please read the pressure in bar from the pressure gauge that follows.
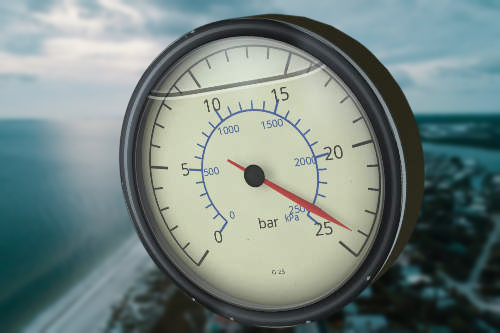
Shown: 24 bar
